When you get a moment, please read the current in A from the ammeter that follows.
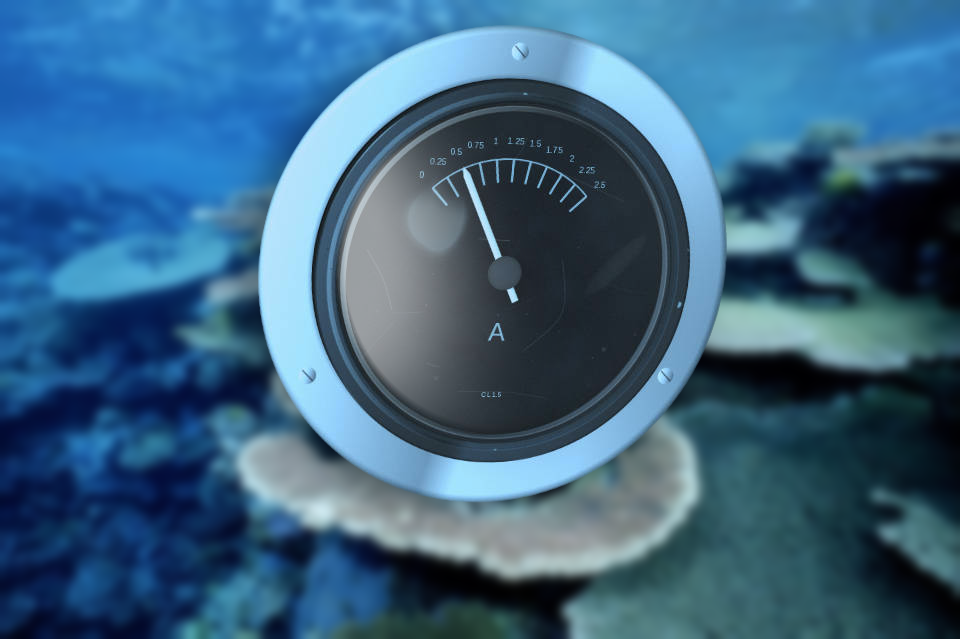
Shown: 0.5 A
